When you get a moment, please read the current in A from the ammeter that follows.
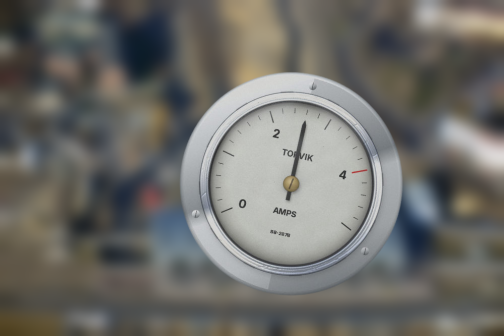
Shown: 2.6 A
